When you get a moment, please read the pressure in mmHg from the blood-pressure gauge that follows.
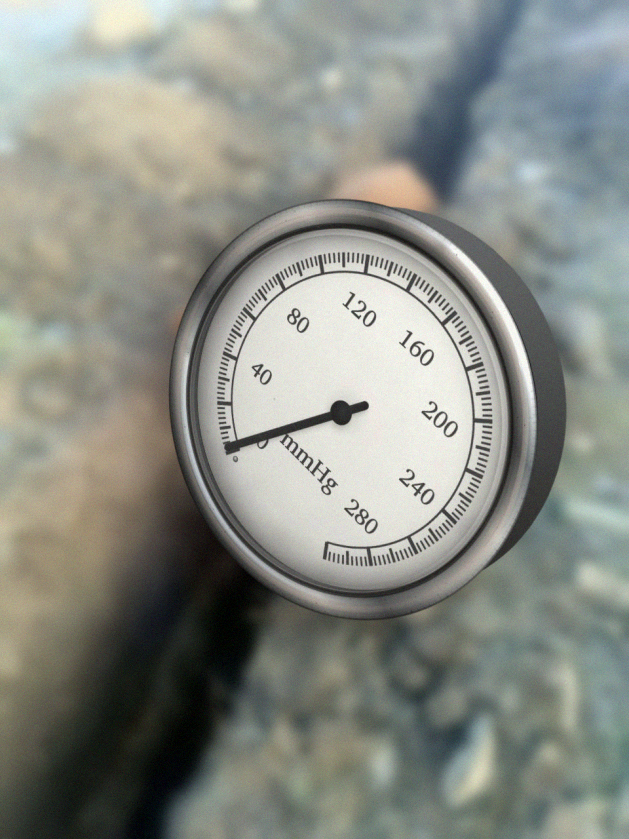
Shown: 2 mmHg
